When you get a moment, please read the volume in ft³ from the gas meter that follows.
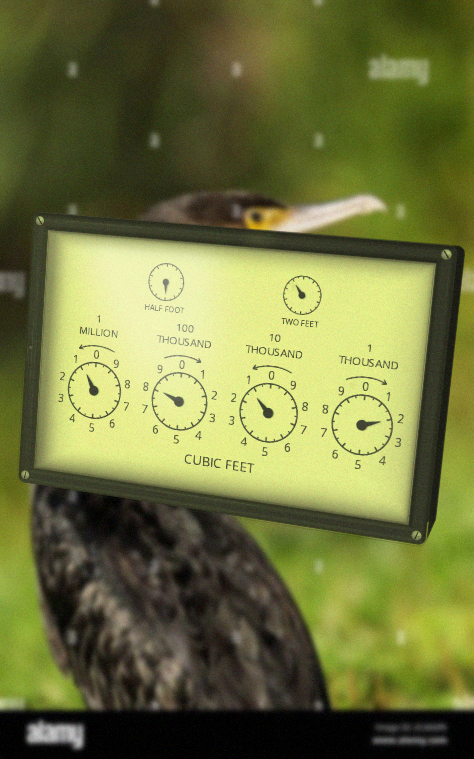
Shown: 81200 ft³
